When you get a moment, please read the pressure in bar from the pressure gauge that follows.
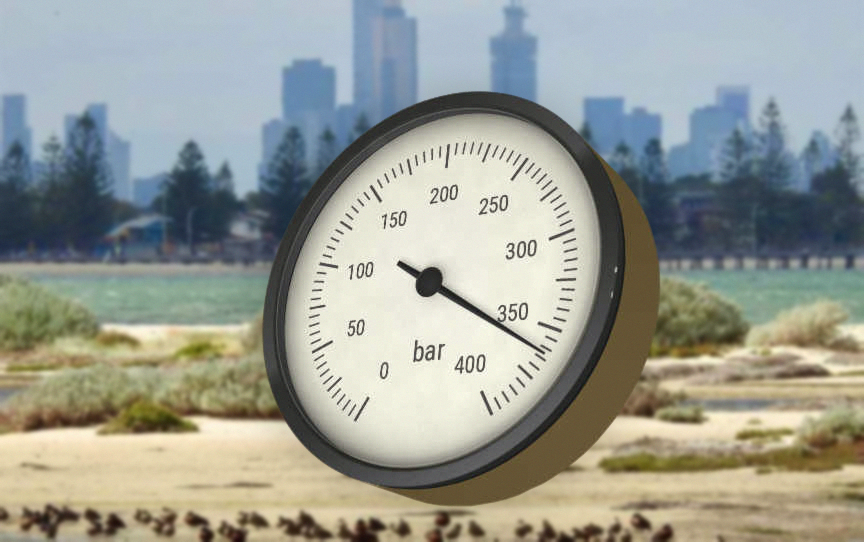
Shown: 362.5 bar
